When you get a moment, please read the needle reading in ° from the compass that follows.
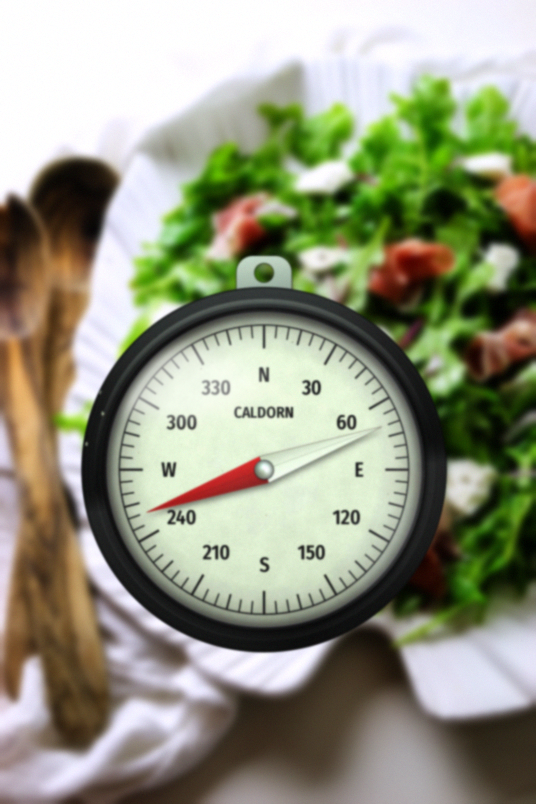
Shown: 250 °
